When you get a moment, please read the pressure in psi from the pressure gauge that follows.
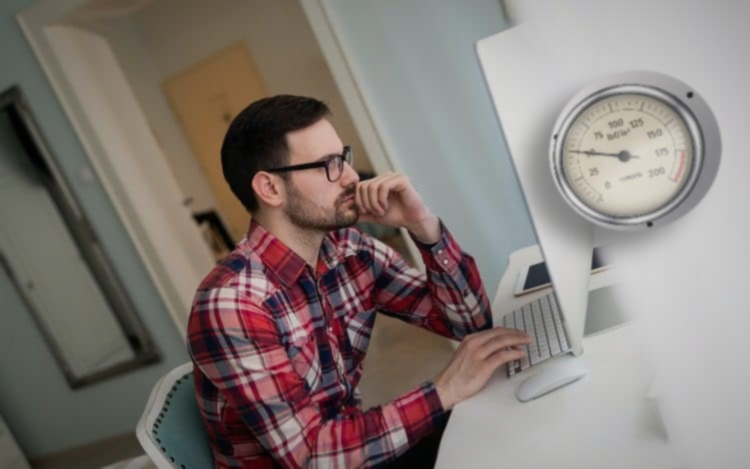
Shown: 50 psi
